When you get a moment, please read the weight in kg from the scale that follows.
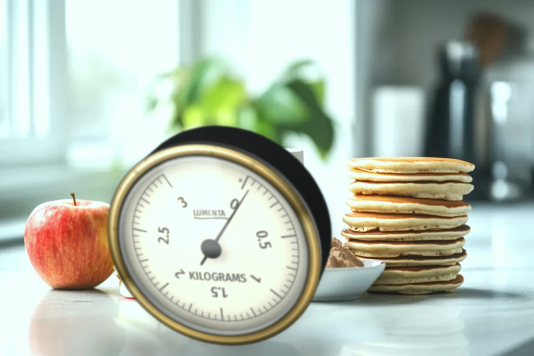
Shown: 0.05 kg
